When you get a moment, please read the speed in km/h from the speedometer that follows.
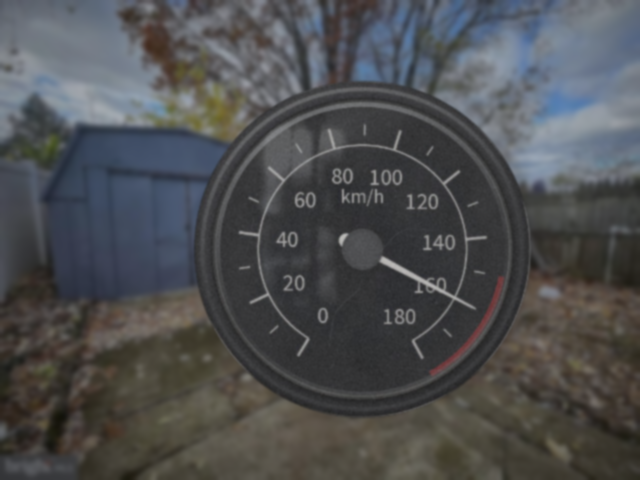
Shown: 160 km/h
